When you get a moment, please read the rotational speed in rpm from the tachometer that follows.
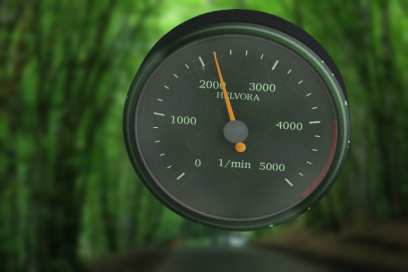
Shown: 2200 rpm
